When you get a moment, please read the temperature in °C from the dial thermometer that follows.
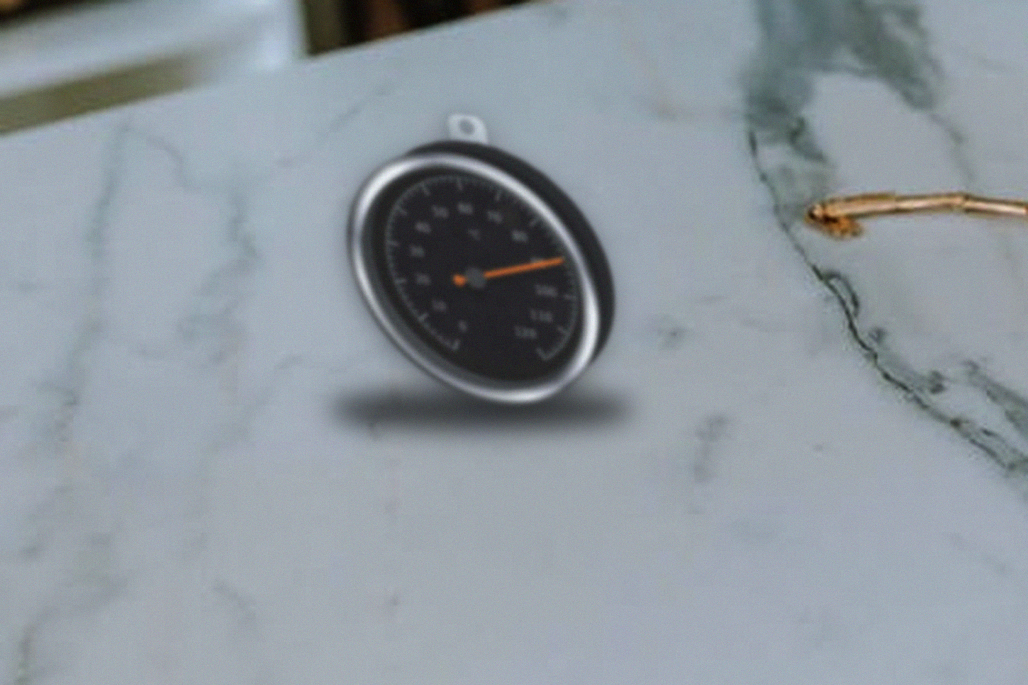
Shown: 90 °C
